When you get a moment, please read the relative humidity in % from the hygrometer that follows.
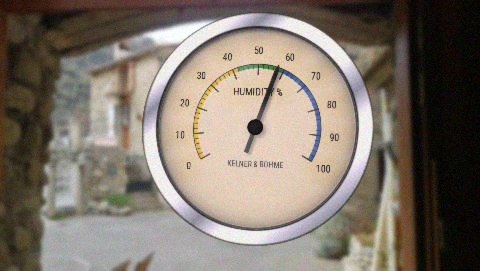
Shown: 58 %
